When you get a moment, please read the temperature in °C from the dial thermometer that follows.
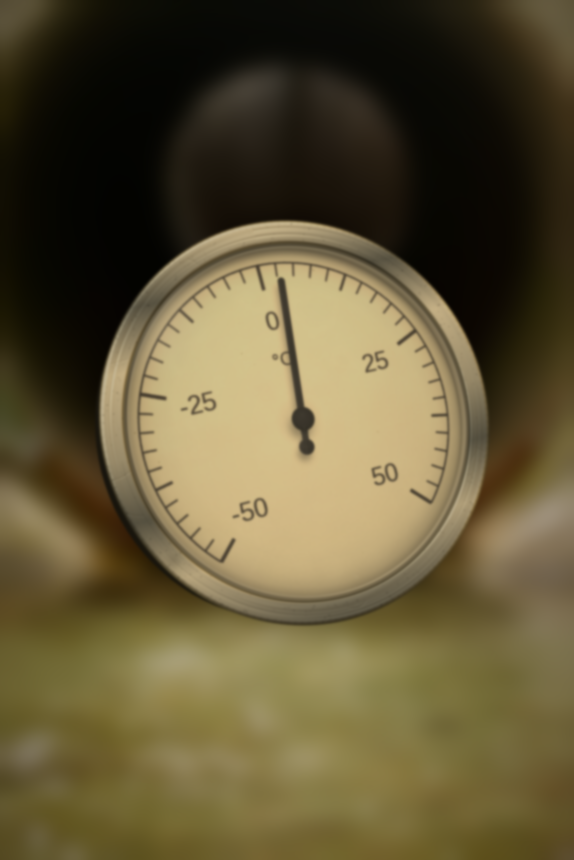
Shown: 2.5 °C
